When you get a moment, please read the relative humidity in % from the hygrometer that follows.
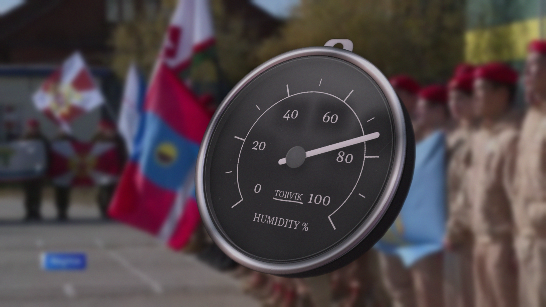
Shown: 75 %
